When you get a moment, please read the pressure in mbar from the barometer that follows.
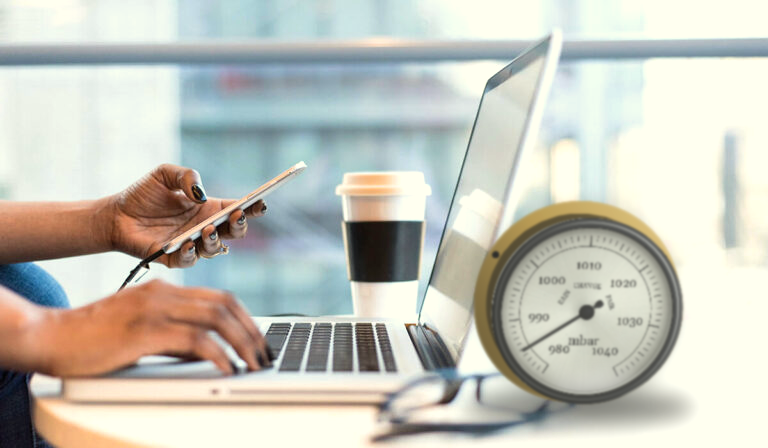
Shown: 985 mbar
